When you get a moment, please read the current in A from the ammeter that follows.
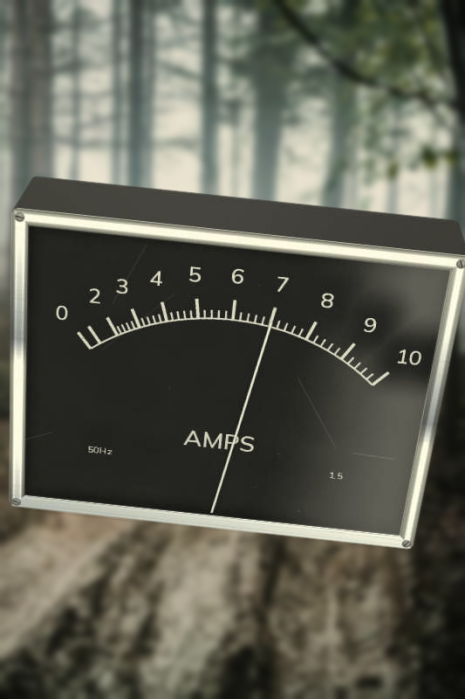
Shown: 7 A
